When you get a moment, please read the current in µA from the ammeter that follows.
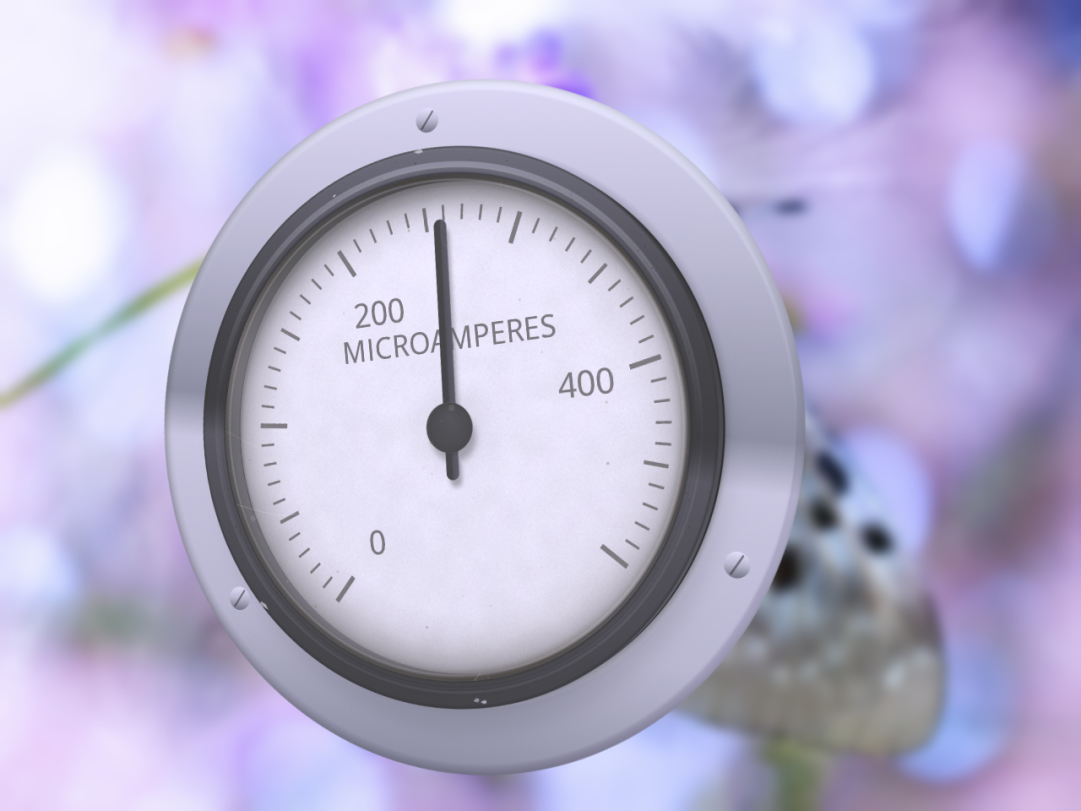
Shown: 260 µA
